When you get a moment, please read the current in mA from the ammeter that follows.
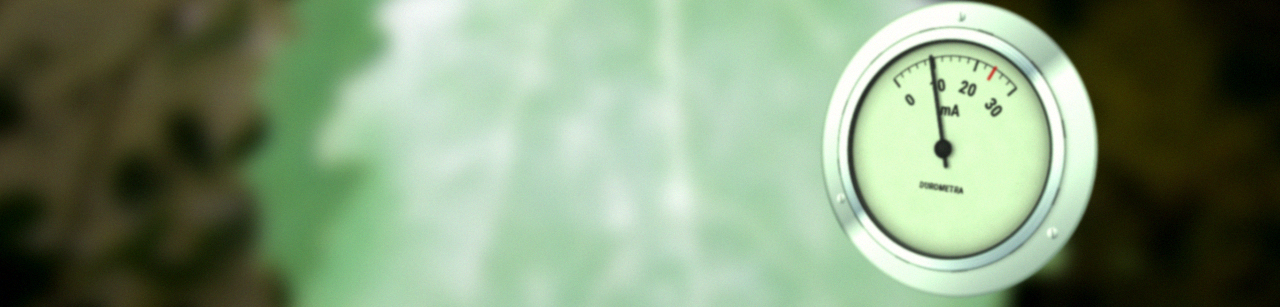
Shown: 10 mA
